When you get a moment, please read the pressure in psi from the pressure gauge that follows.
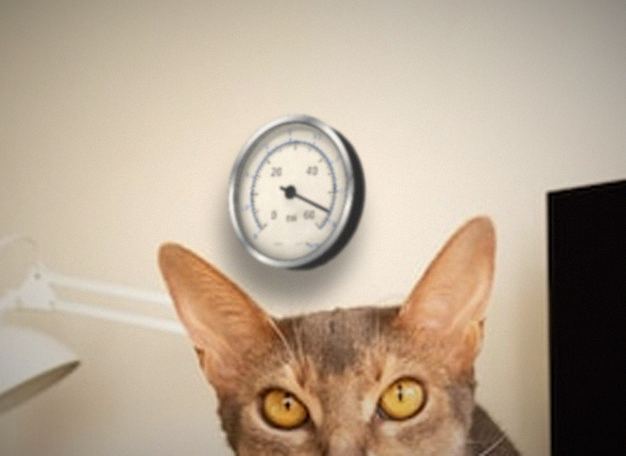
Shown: 55 psi
